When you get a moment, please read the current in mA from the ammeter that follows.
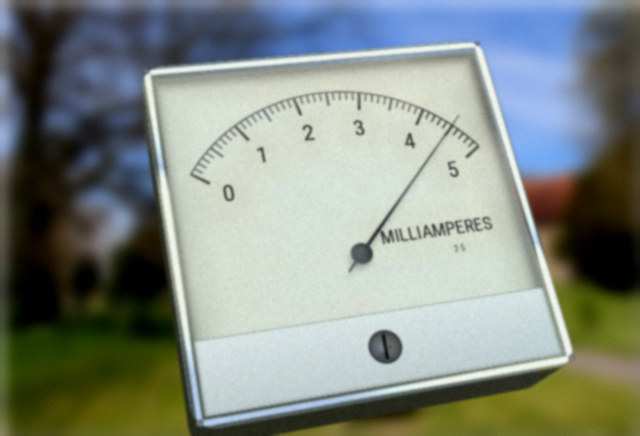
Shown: 4.5 mA
